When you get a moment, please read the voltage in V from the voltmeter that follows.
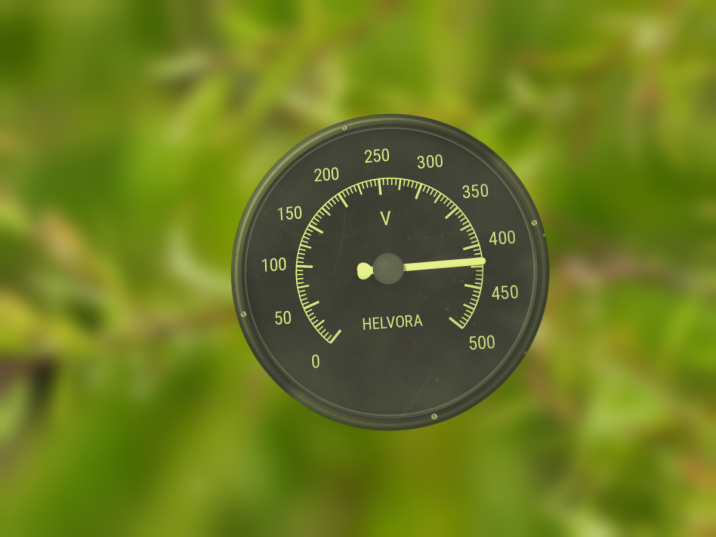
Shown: 420 V
